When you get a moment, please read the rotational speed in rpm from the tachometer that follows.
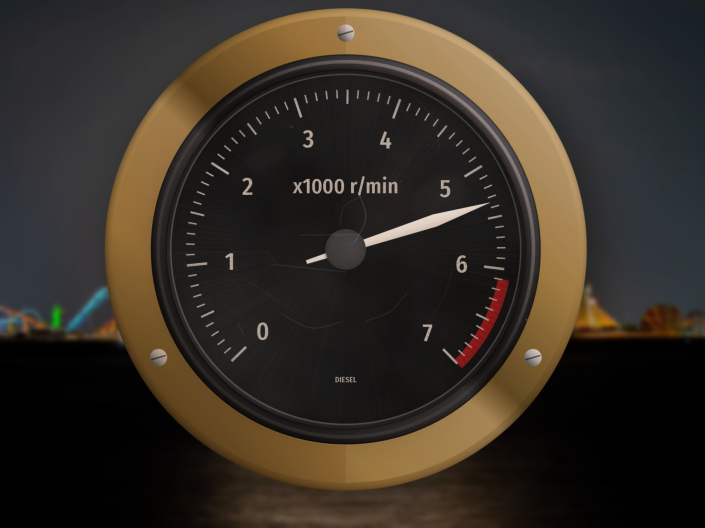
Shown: 5350 rpm
